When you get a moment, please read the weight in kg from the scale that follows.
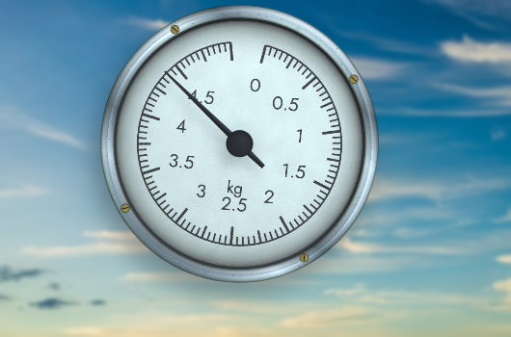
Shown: 4.4 kg
